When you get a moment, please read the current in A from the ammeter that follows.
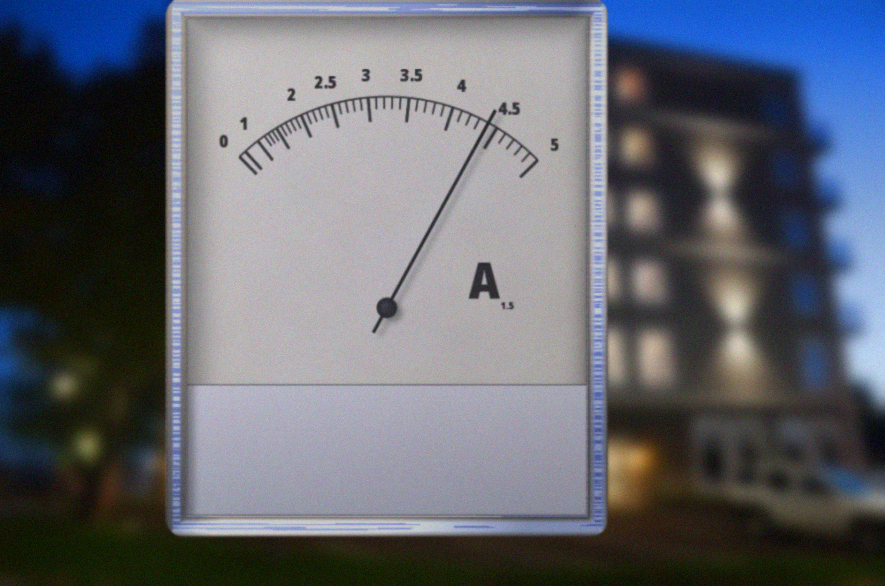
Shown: 4.4 A
